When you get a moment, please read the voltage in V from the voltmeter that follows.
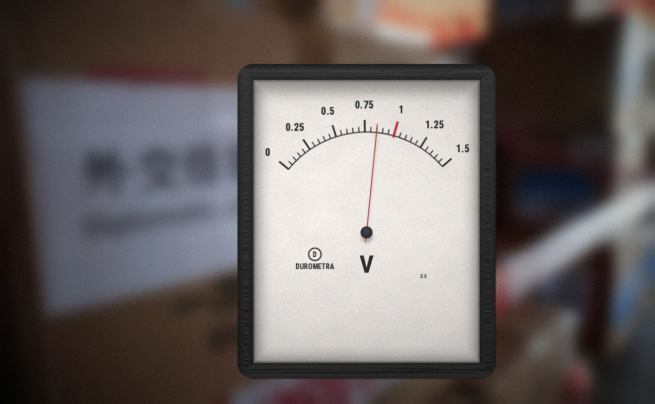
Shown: 0.85 V
